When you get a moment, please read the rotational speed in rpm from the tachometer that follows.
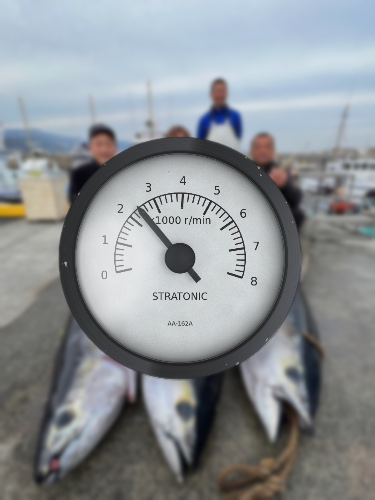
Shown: 2400 rpm
